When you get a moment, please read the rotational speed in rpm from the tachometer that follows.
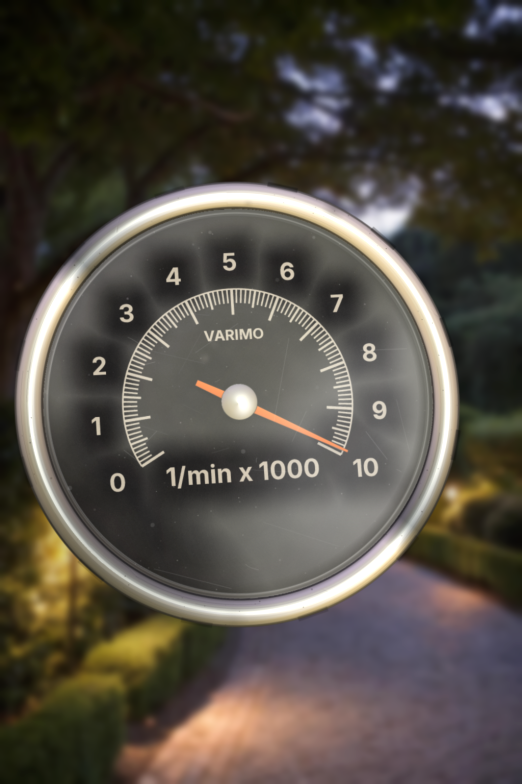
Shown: 9900 rpm
